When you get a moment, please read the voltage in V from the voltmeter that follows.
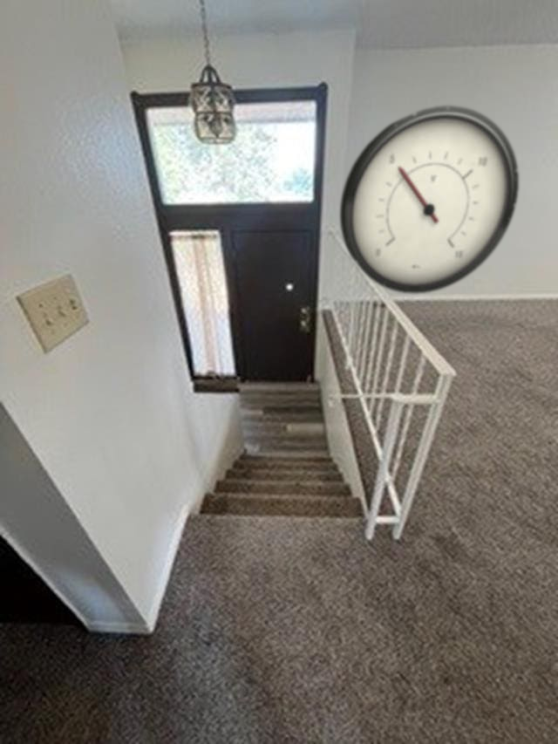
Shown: 5 V
